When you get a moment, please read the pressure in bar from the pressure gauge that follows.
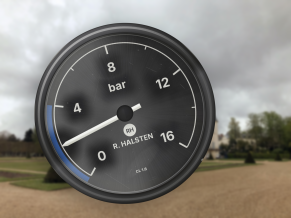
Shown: 2 bar
